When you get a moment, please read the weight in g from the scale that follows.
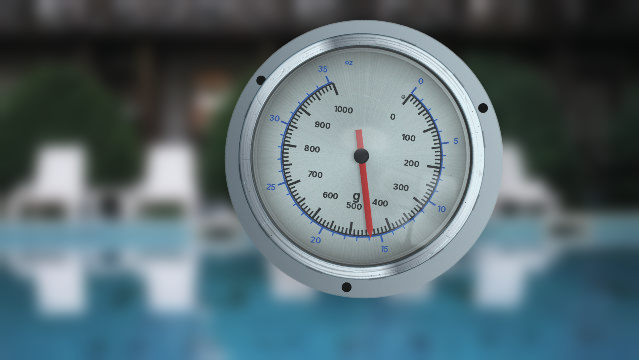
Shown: 450 g
